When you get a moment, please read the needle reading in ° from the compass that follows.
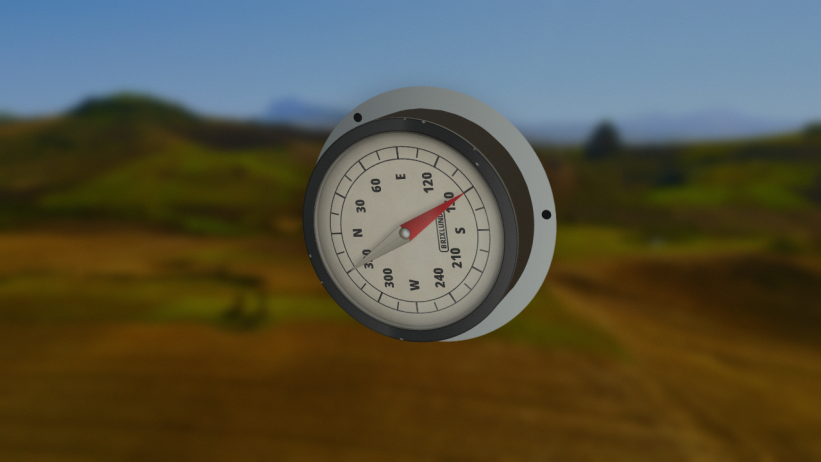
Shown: 150 °
